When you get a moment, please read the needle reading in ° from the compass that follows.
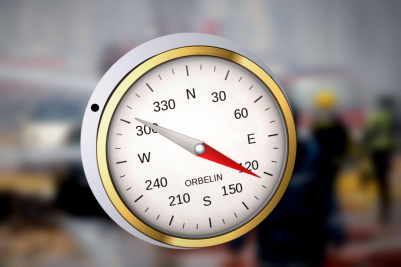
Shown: 125 °
